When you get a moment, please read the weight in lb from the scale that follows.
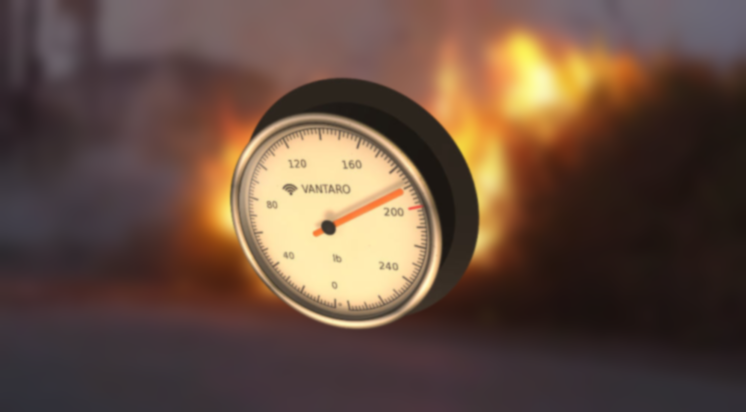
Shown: 190 lb
